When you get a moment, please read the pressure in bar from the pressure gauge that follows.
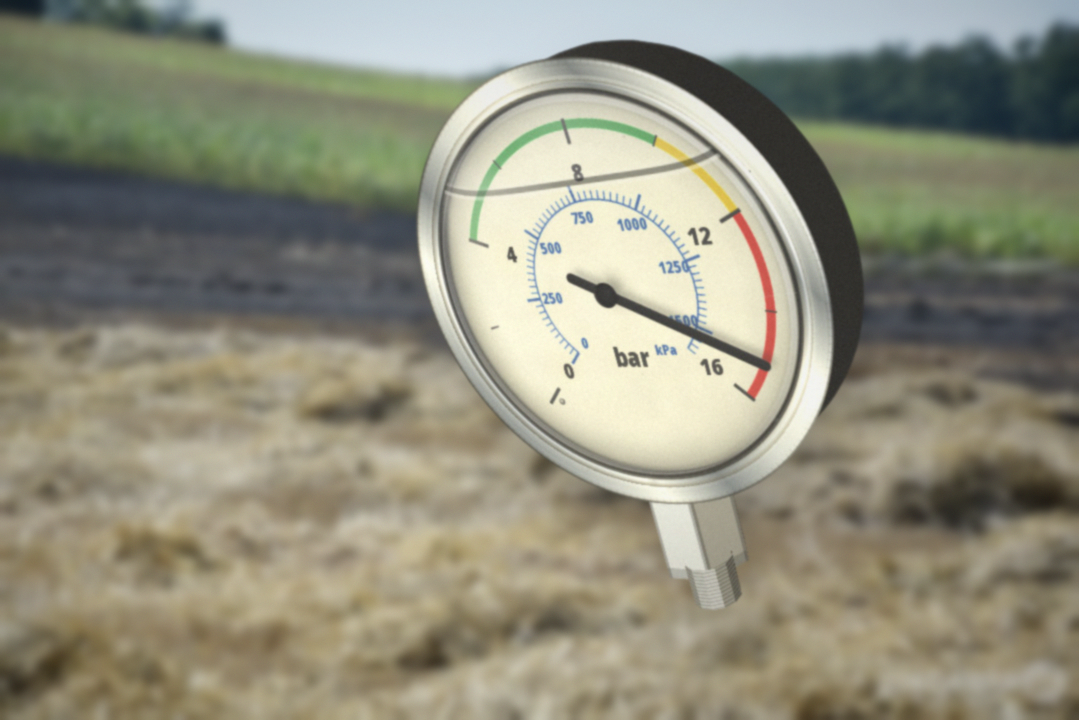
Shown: 15 bar
